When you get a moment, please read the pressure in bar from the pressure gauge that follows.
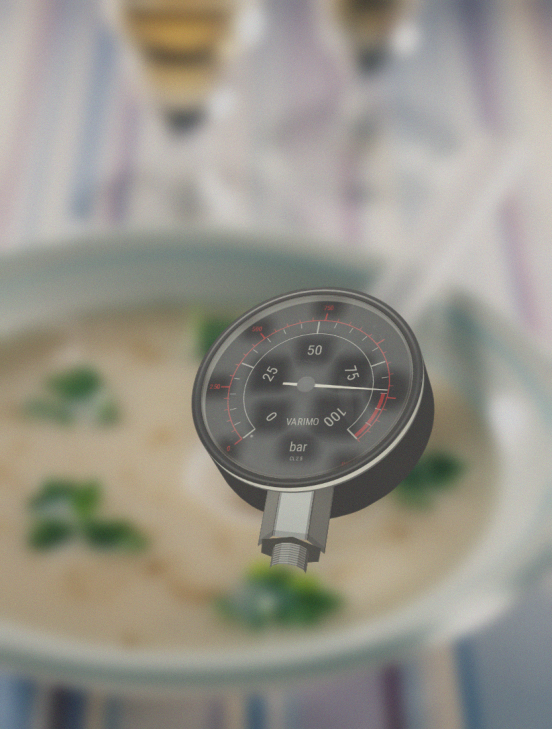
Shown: 85 bar
